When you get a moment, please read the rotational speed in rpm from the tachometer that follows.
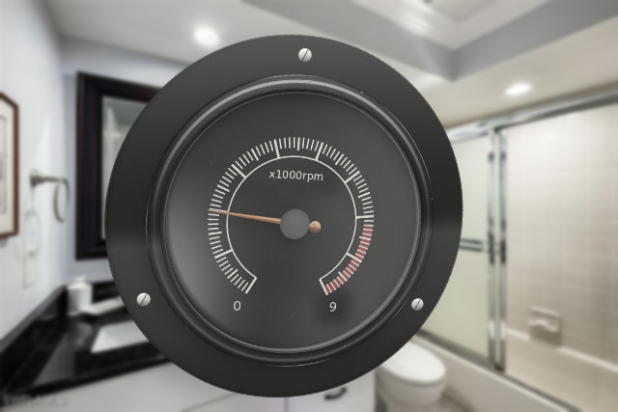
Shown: 2000 rpm
